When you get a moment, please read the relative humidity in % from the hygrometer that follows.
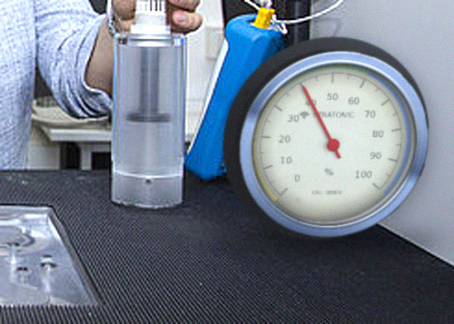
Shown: 40 %
